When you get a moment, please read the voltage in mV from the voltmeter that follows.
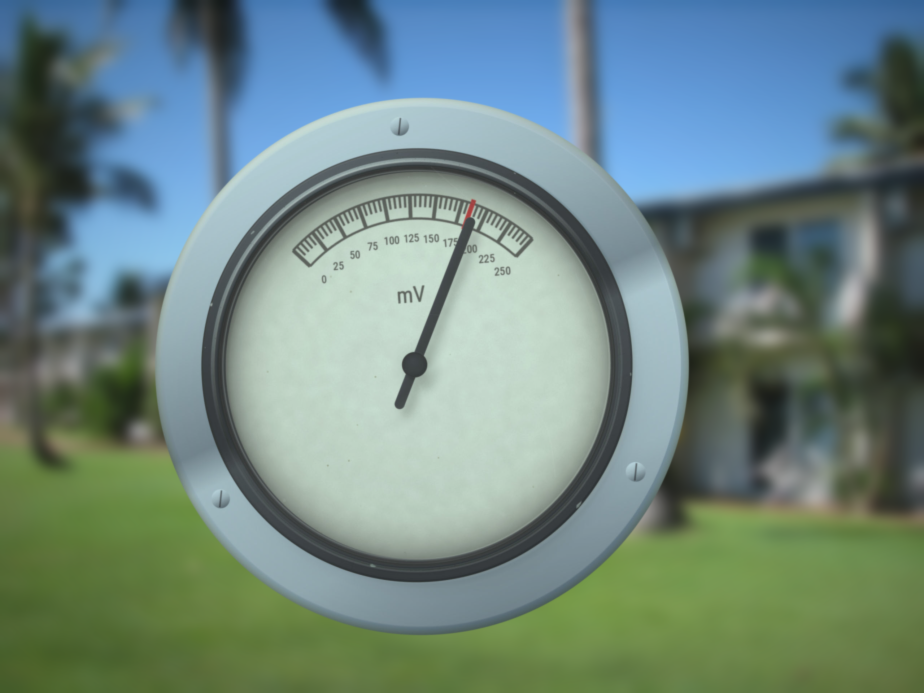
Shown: 190 mV
